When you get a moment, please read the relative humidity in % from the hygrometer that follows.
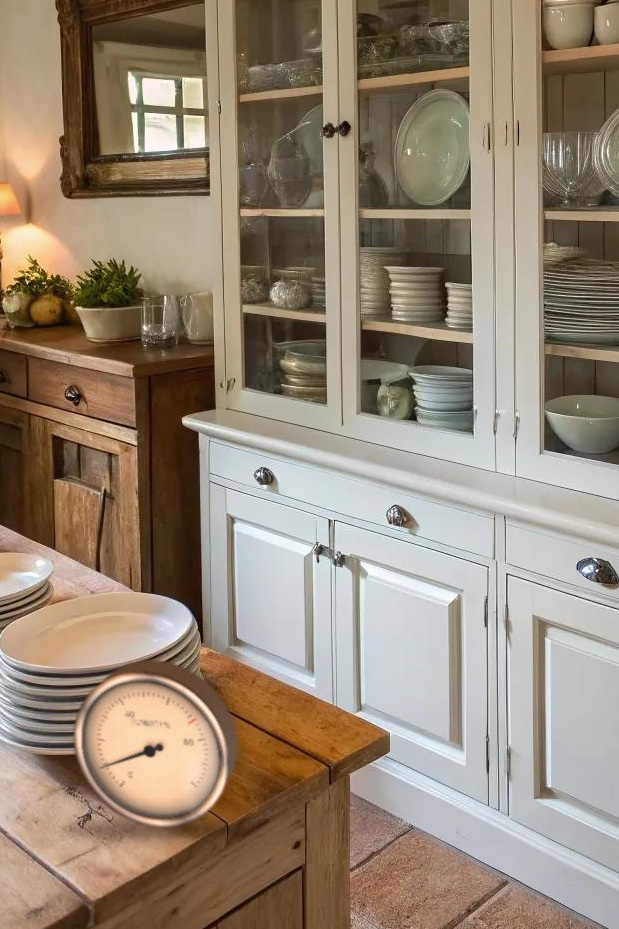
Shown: 10 %
